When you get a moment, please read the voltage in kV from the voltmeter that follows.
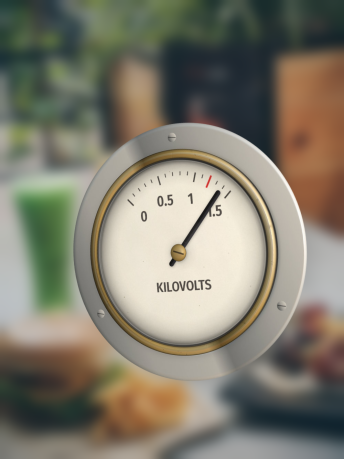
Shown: 1.4 kV
